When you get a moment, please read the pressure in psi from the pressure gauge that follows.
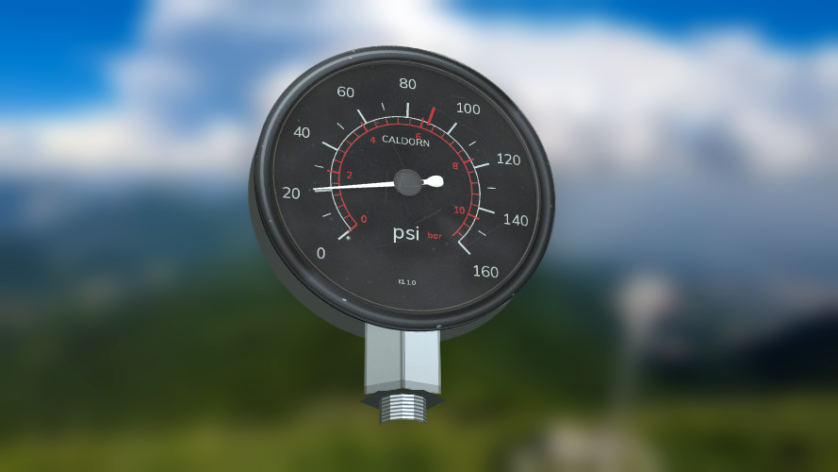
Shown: 20 psi
